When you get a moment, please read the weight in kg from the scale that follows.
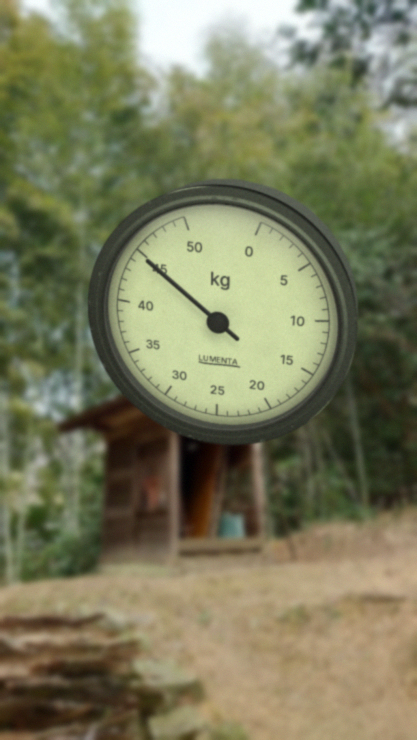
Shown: 45 kg
